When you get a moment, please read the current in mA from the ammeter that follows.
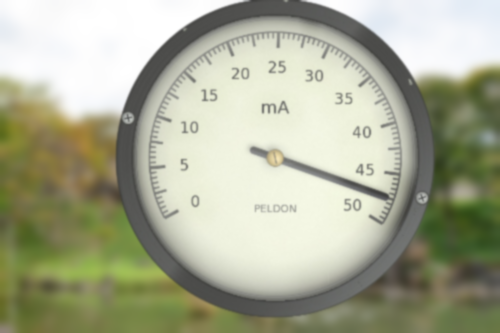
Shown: 47.5 mA
